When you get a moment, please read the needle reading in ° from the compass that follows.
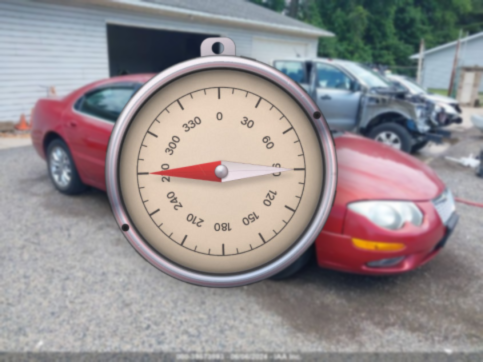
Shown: 270 °
